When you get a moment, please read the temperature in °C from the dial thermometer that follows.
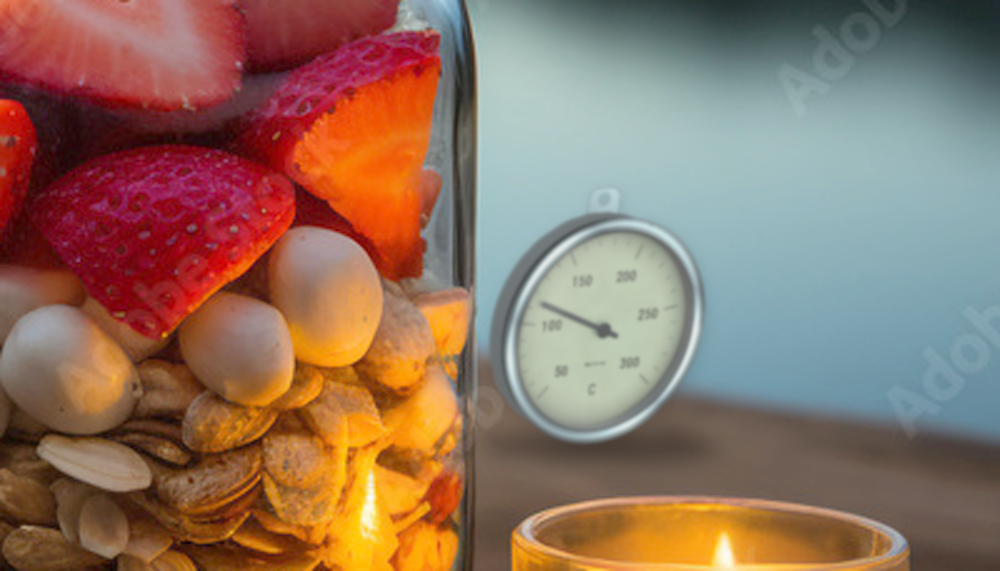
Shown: 115 °C
